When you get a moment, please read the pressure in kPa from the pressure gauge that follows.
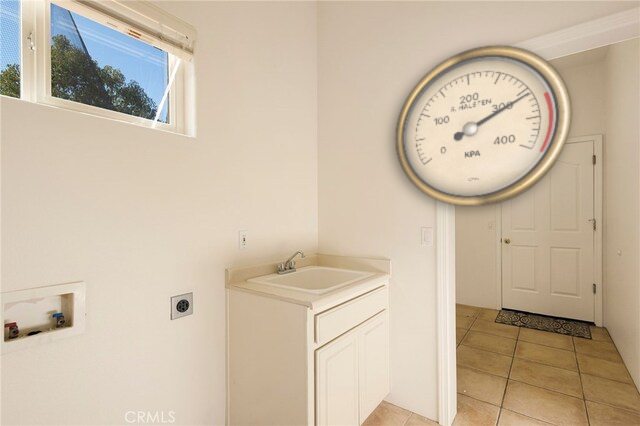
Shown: 310 kPa
